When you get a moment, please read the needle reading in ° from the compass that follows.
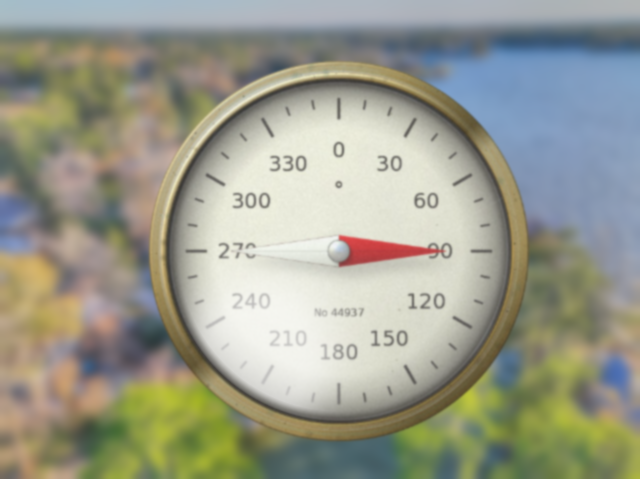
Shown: 90 °
